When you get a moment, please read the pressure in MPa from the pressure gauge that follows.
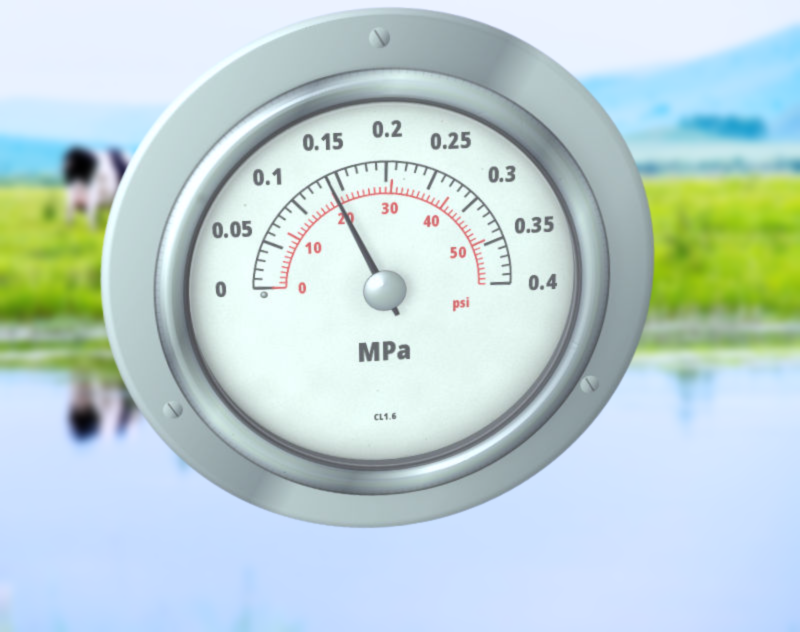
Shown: 0.14 MPa
